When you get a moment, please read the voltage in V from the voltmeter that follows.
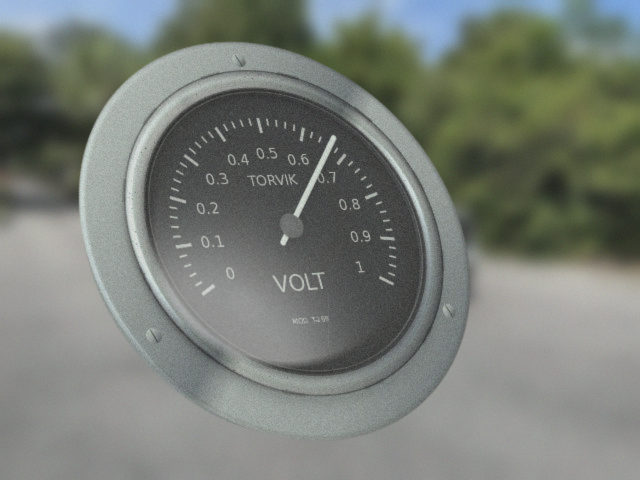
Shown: 0.66 V
